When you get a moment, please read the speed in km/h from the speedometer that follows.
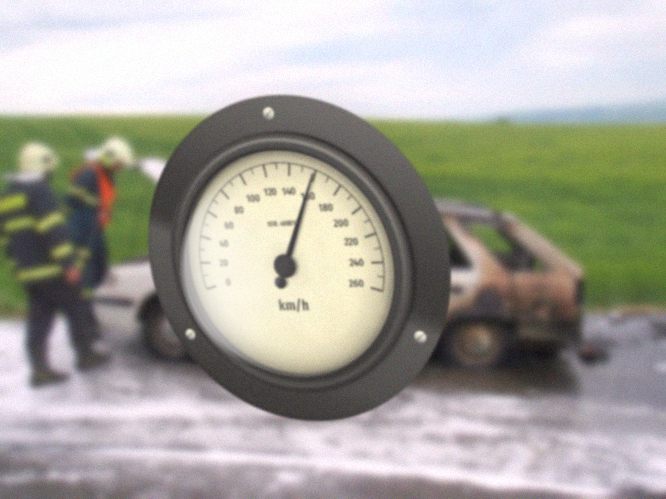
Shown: 160 km/h
